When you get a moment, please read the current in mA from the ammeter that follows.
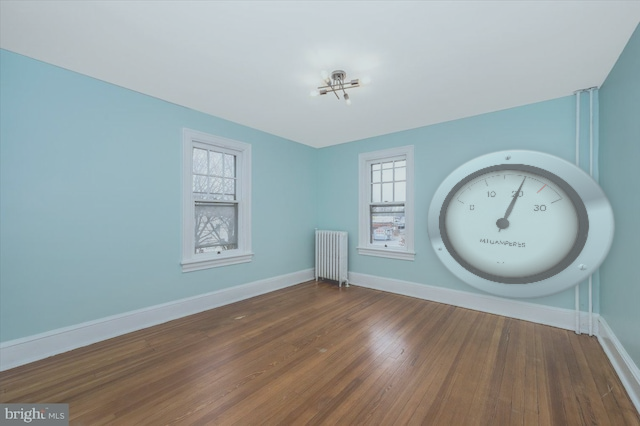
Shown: 20 mA
